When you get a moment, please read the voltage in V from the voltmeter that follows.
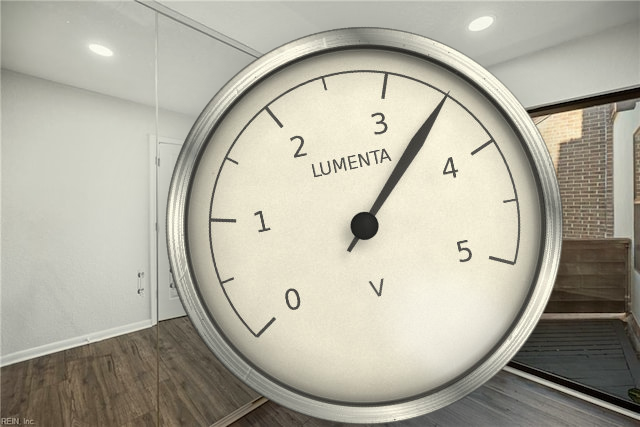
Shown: 3.5 V
